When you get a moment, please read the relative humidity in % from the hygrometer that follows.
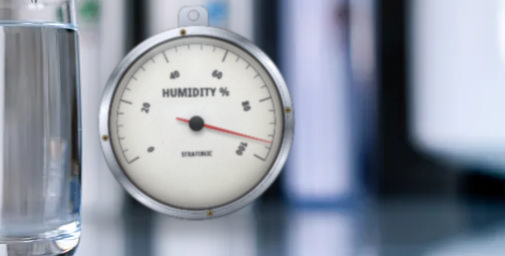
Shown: 94 %
